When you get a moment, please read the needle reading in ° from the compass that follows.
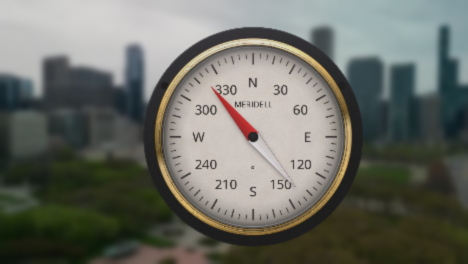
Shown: 320 °
